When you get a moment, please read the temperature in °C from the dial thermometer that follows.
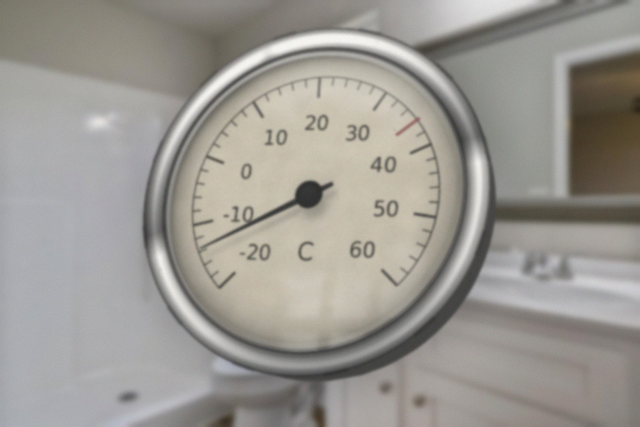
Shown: -14 °C
